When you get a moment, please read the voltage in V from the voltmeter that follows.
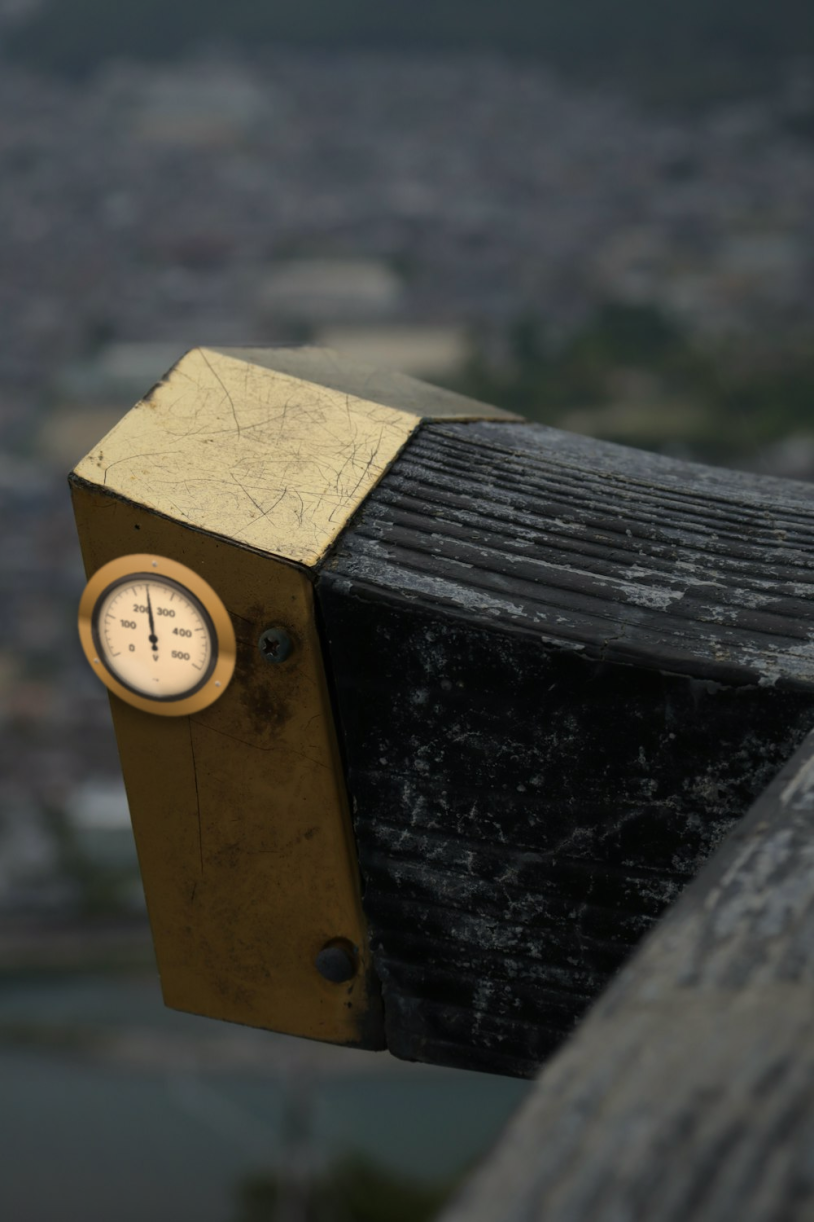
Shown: 240 V
